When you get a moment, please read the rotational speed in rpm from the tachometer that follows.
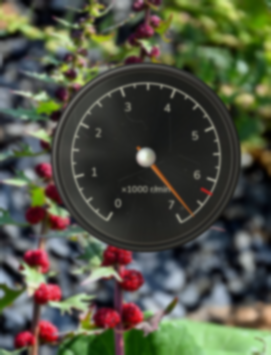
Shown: 6750 rpm
